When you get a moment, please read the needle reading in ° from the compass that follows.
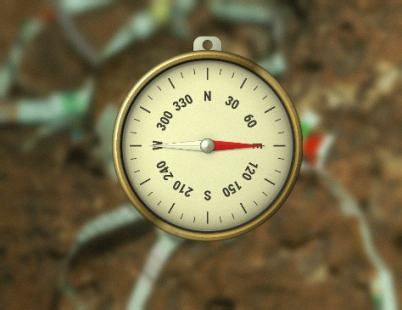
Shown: 90 °
